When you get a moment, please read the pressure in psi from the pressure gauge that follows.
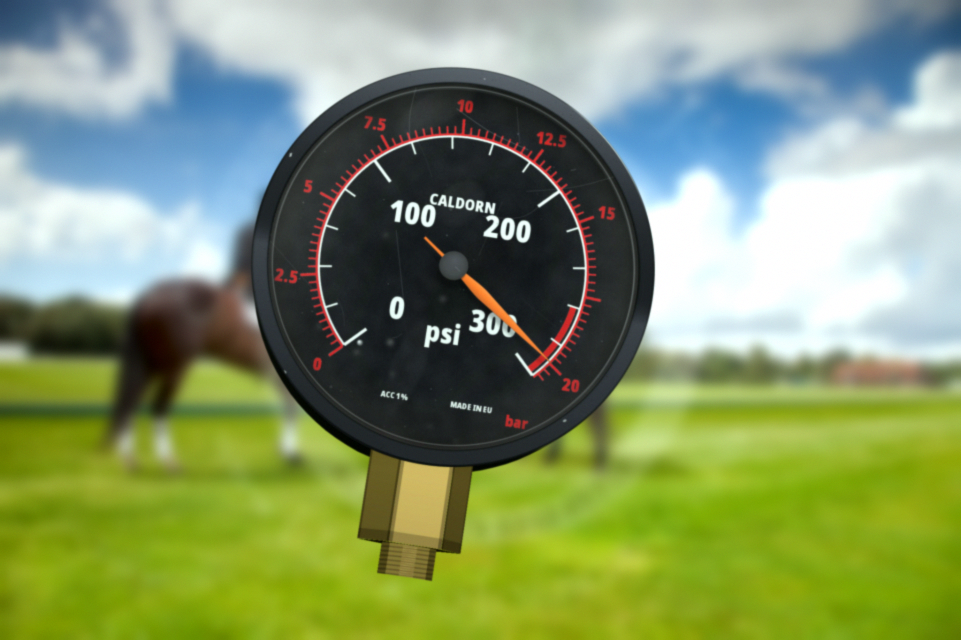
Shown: 290 psi
